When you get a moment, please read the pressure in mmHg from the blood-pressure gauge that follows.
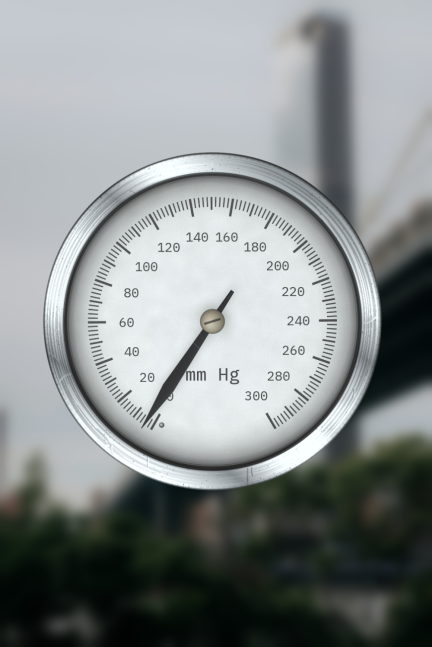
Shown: 4 mmHg
